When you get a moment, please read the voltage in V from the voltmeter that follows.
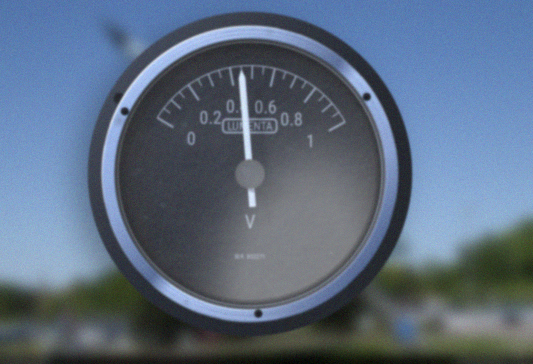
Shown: 0.45 V
